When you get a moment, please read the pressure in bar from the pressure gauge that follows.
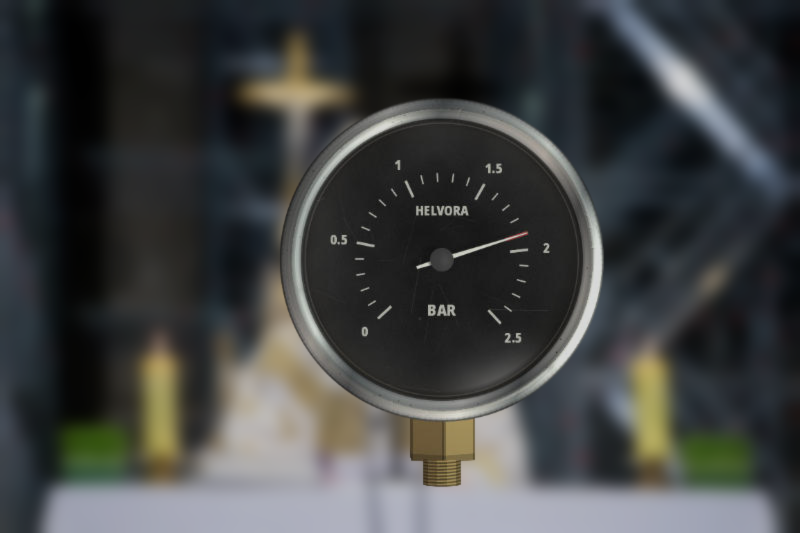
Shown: 1.9 bar
